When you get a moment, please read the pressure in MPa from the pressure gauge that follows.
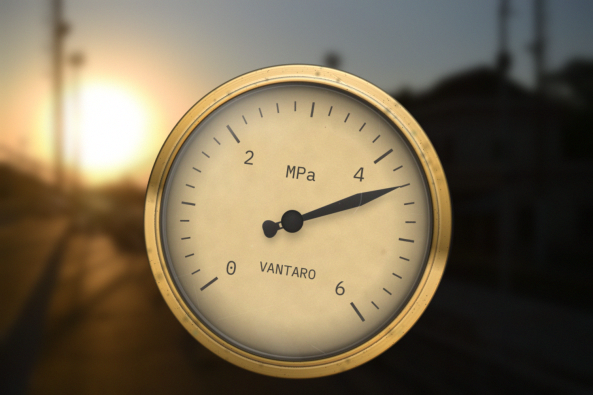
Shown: 4.4 MPa
